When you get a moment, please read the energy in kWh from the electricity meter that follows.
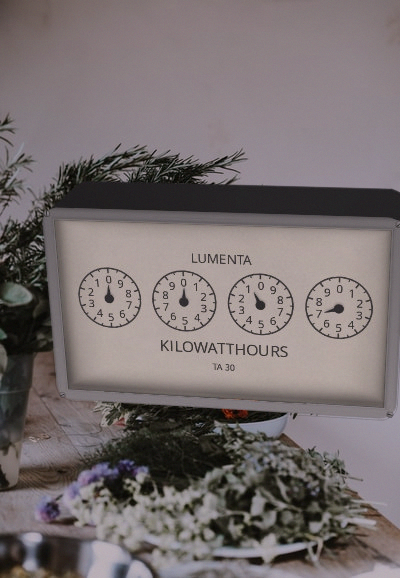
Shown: 7 kWh
